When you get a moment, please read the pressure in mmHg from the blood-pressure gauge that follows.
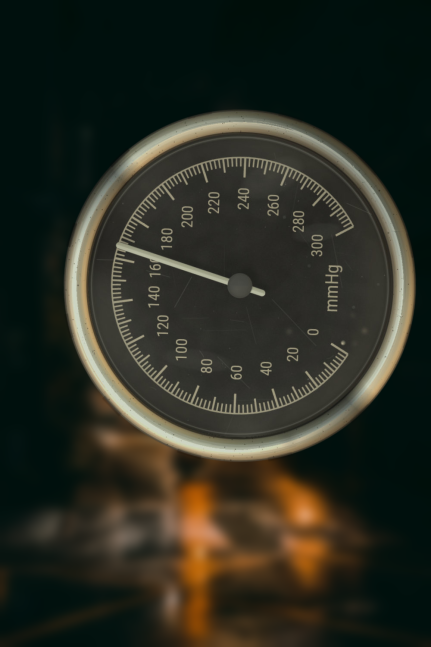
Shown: 166 mmHg
